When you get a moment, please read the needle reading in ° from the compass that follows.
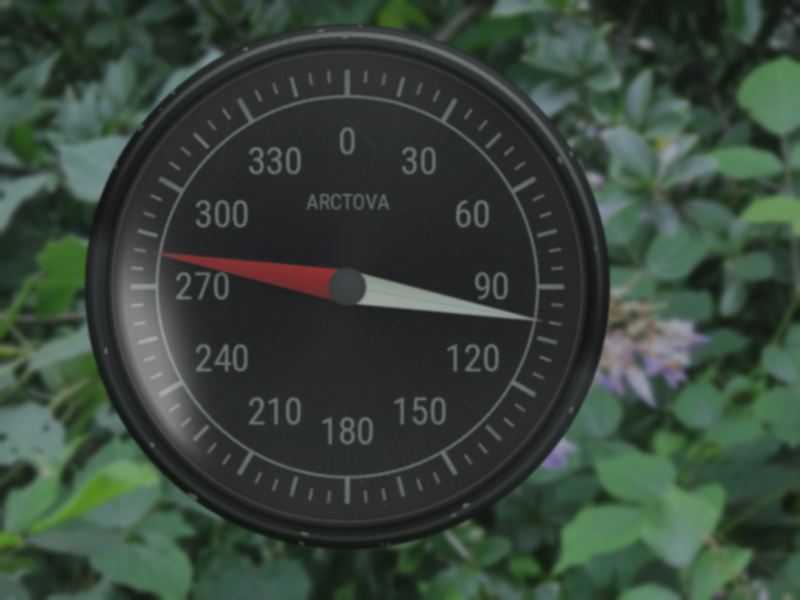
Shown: 280 °
